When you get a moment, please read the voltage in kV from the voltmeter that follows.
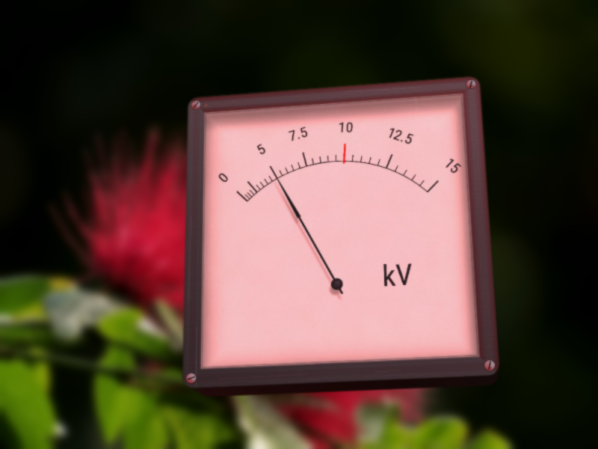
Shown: 5 kV
